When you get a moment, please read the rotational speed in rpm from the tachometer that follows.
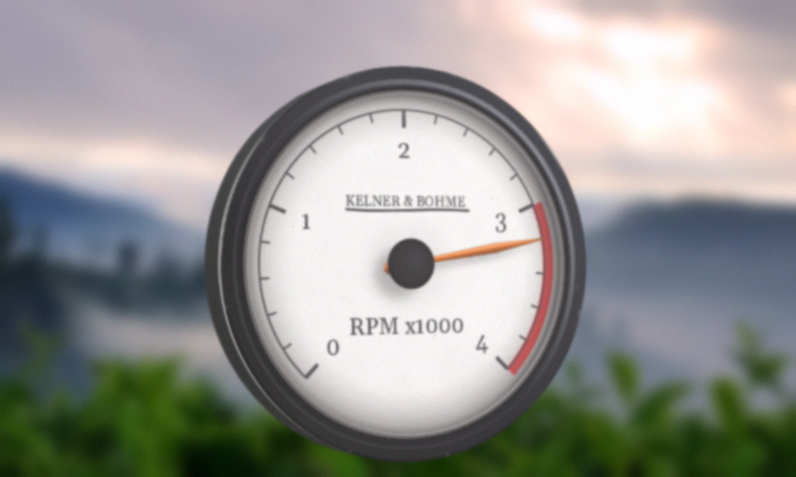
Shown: 3200 rpm
